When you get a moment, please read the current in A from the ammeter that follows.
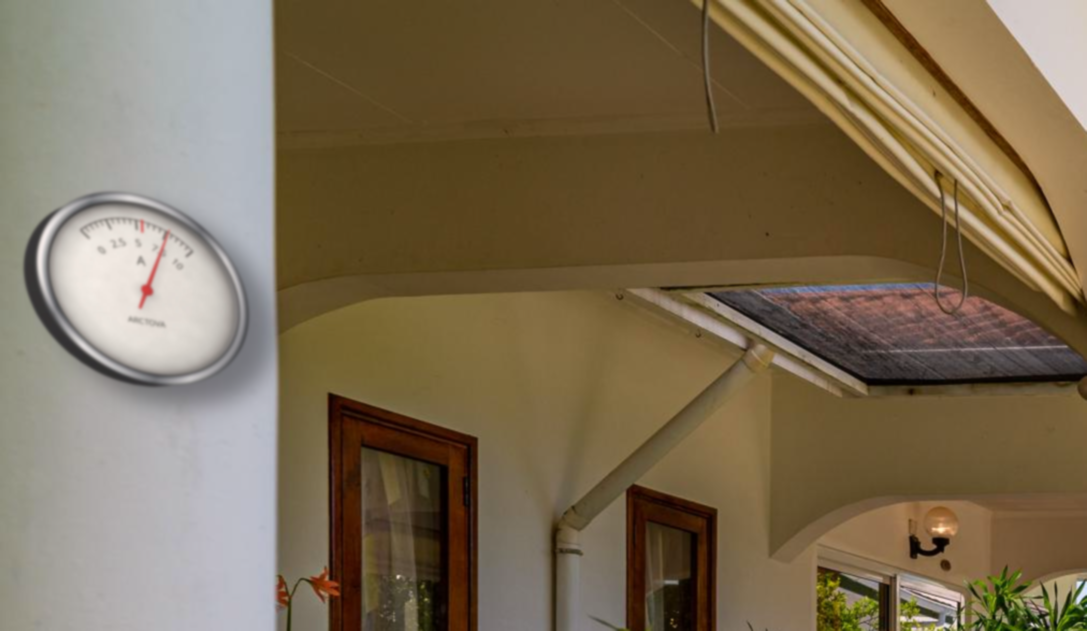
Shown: 7.5 A
